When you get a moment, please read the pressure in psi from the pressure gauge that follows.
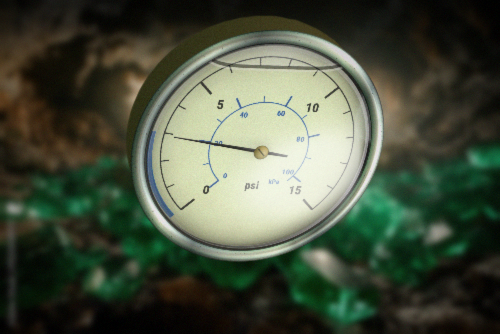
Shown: 3 psi
